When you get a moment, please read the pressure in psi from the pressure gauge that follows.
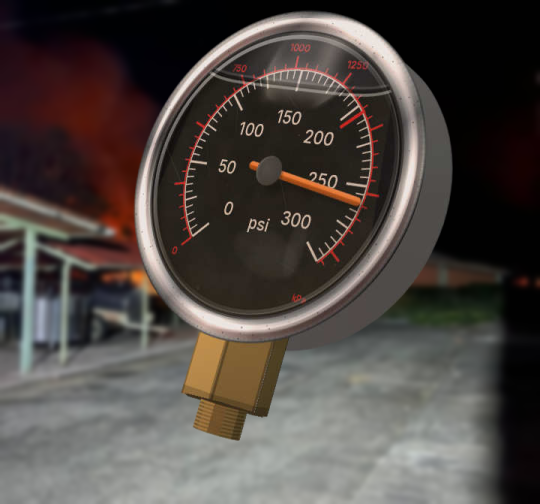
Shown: 260 psi
